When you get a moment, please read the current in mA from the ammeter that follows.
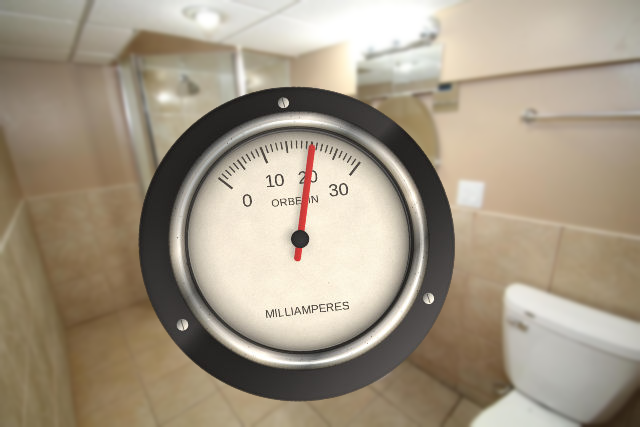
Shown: 20 mA
